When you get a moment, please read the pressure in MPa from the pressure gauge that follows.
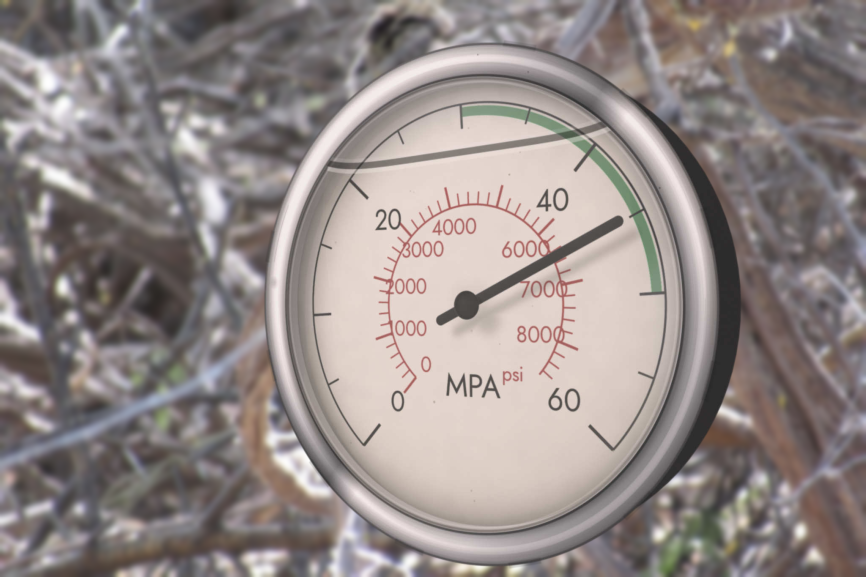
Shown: 45 MPa
